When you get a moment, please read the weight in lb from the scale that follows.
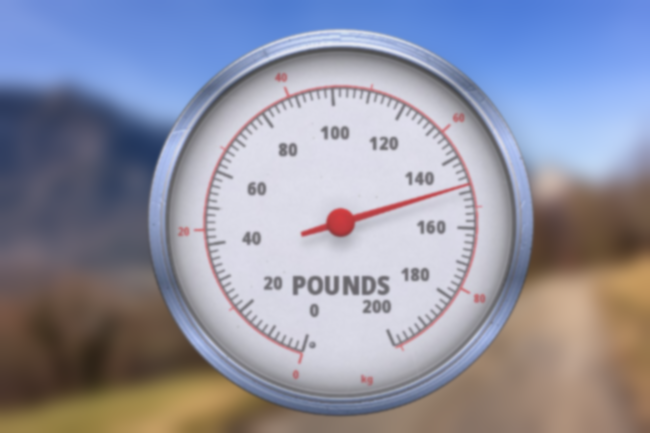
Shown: 148 lb
